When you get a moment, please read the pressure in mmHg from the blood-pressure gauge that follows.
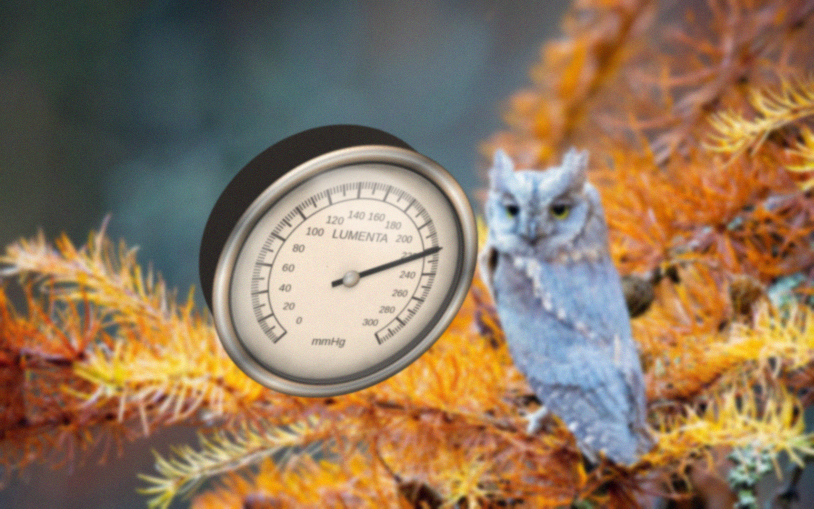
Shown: 220 mmHg
